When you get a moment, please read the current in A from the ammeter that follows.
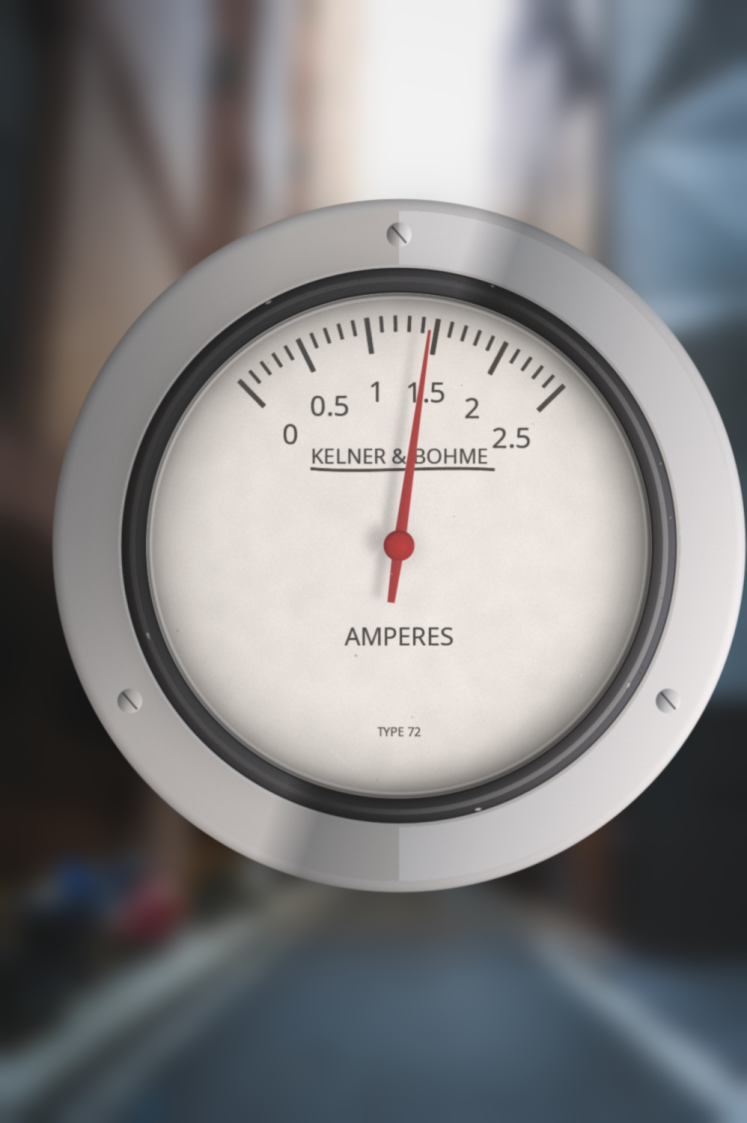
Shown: 1.45 A
